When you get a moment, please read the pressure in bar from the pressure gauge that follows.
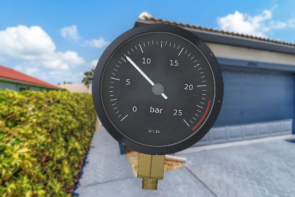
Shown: 8 bar
